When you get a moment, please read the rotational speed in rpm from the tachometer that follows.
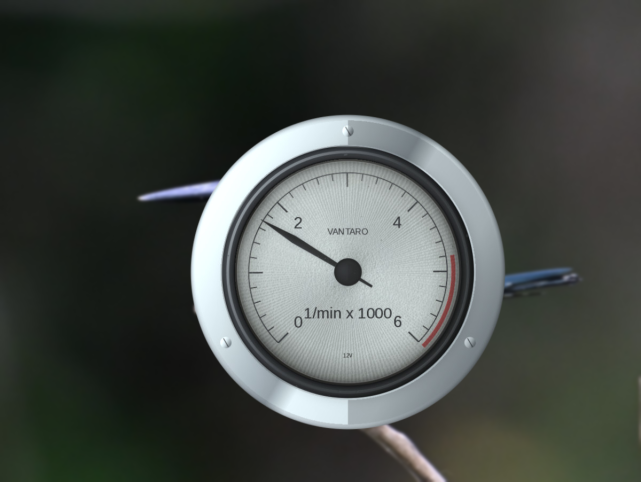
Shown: 1700 rpm
